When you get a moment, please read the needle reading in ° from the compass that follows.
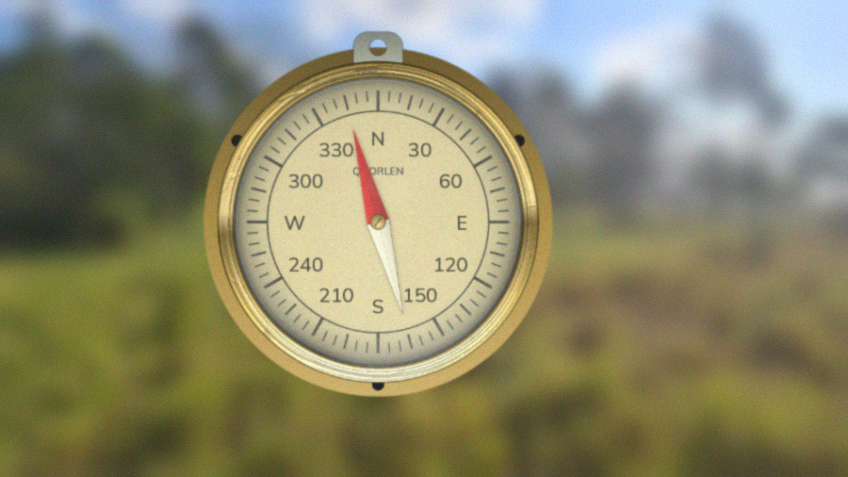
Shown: 345 °
